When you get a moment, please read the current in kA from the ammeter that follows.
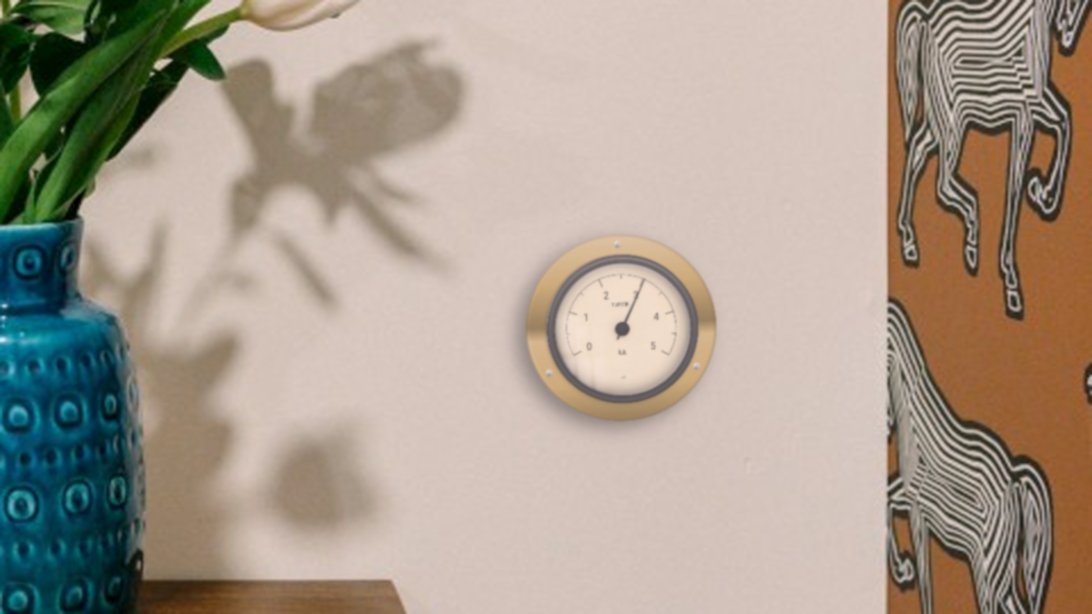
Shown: 3 kA
